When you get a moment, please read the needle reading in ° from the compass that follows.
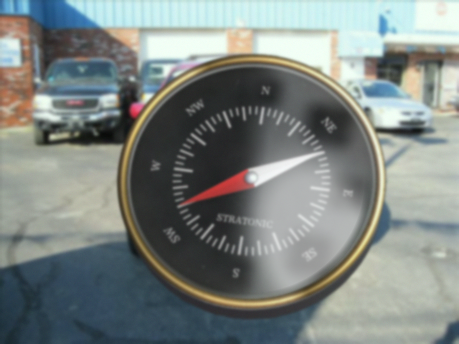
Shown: 240 °
